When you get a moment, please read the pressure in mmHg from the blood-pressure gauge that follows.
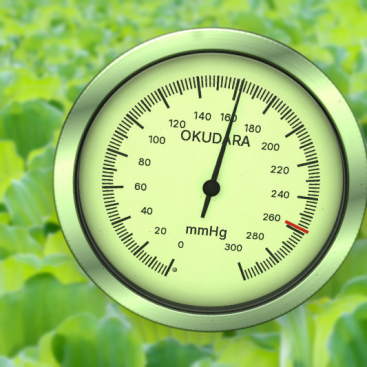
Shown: 162 mmHg
